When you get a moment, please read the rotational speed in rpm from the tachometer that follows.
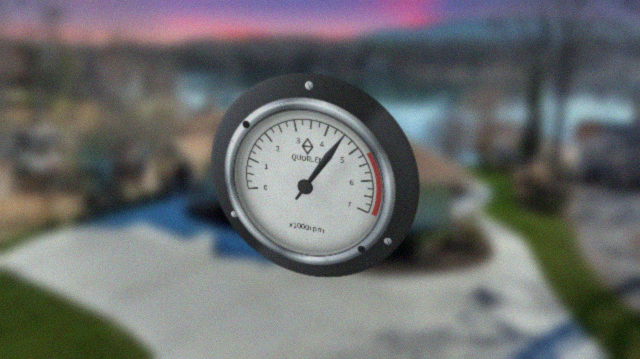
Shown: 4500 rpm
